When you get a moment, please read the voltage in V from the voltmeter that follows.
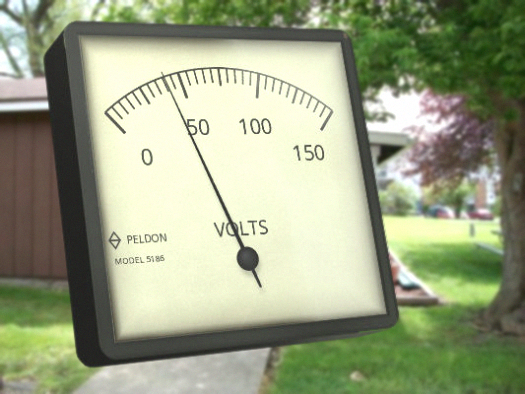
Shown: 40 V
